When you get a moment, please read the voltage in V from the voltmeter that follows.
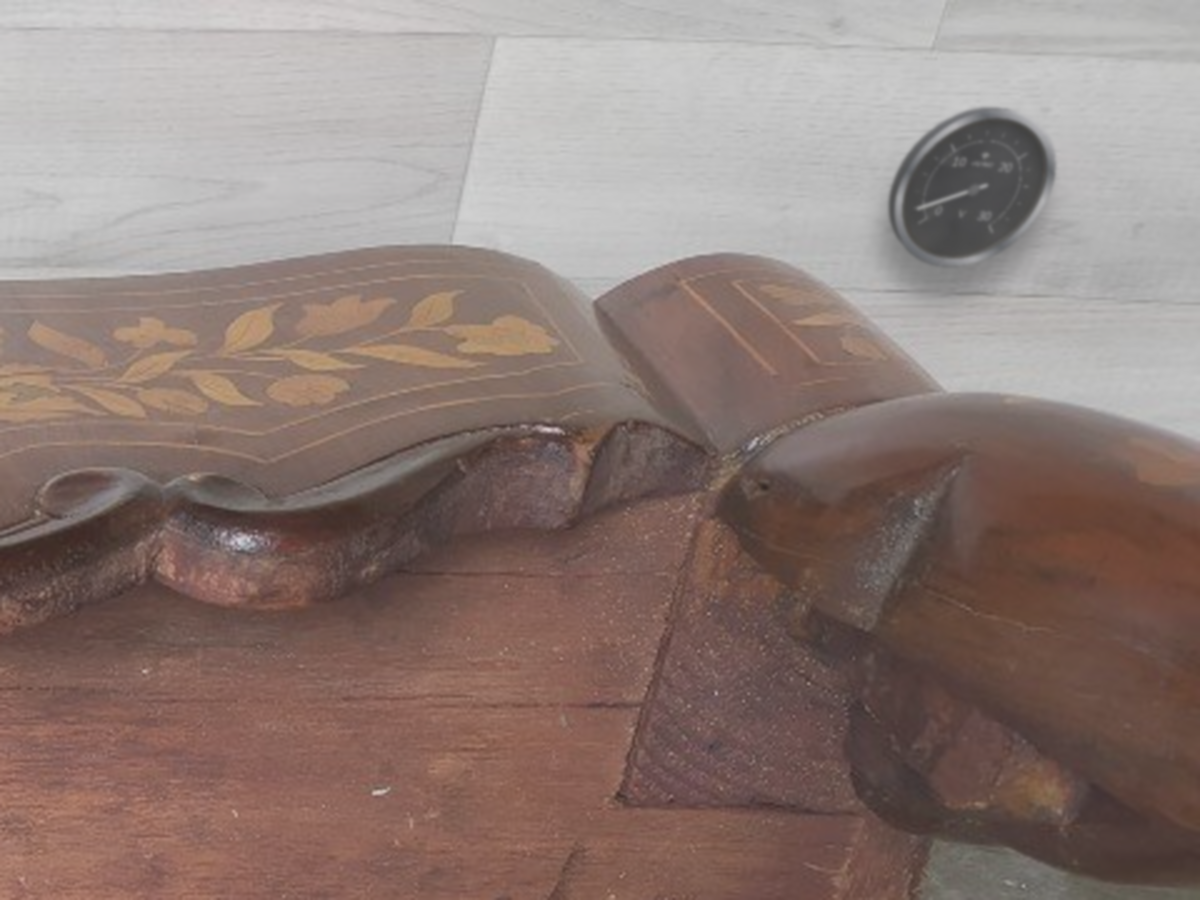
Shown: 2 V
